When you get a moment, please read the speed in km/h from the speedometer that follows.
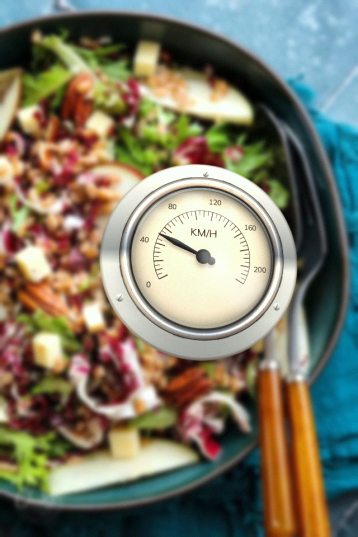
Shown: 50 km/h
